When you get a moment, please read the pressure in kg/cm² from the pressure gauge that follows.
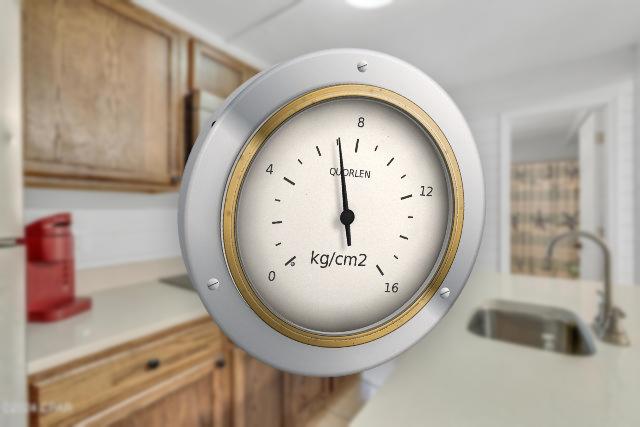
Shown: 7 kg/cm²
